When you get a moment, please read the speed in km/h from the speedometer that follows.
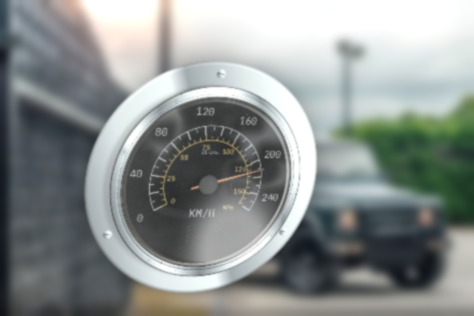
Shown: 210 km/h
